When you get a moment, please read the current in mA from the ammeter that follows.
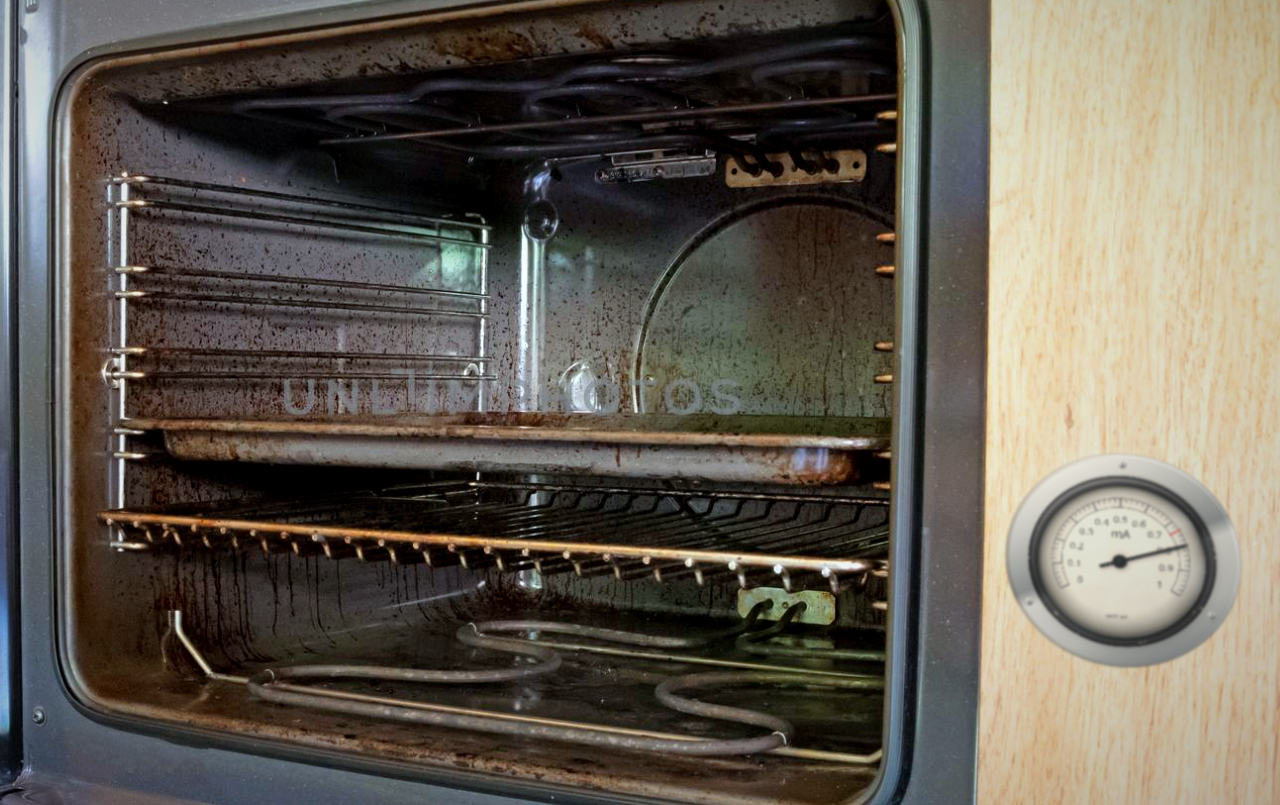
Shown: 0.8 mA
